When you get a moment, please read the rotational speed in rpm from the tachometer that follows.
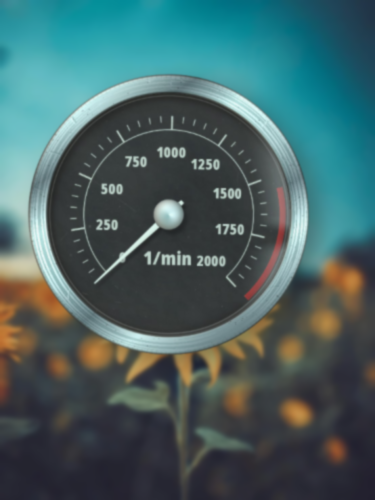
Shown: 0 rpm
